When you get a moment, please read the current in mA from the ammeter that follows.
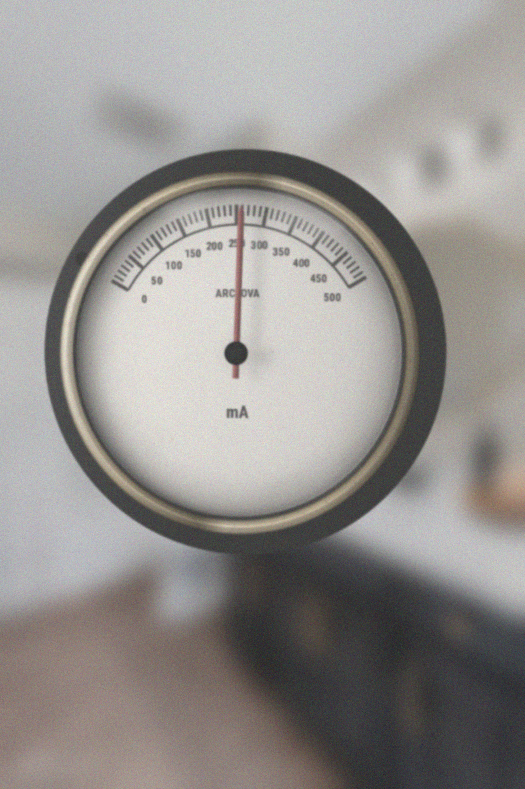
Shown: 260 mA
